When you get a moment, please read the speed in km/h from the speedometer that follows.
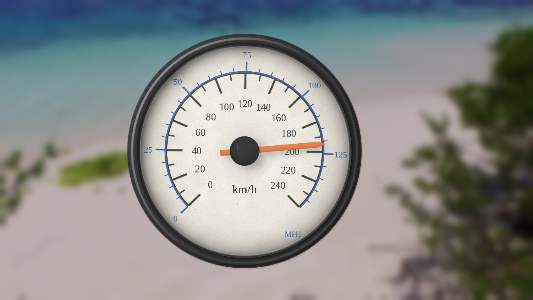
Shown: 195 km/h
